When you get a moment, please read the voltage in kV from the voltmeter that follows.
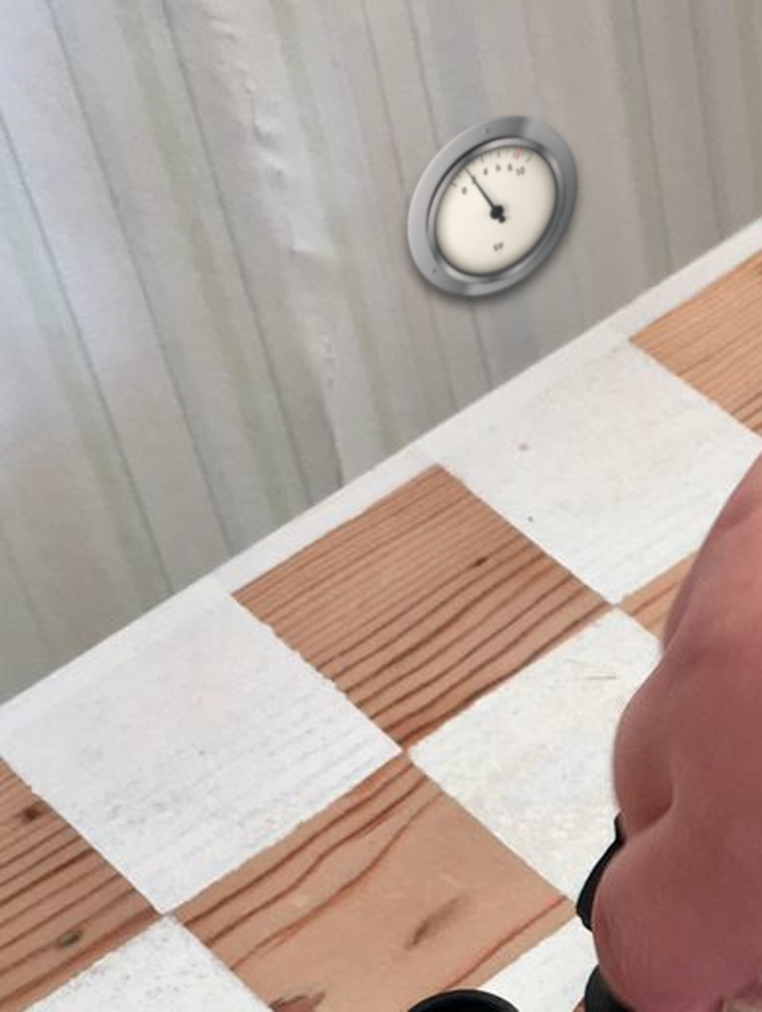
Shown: 2 kV
